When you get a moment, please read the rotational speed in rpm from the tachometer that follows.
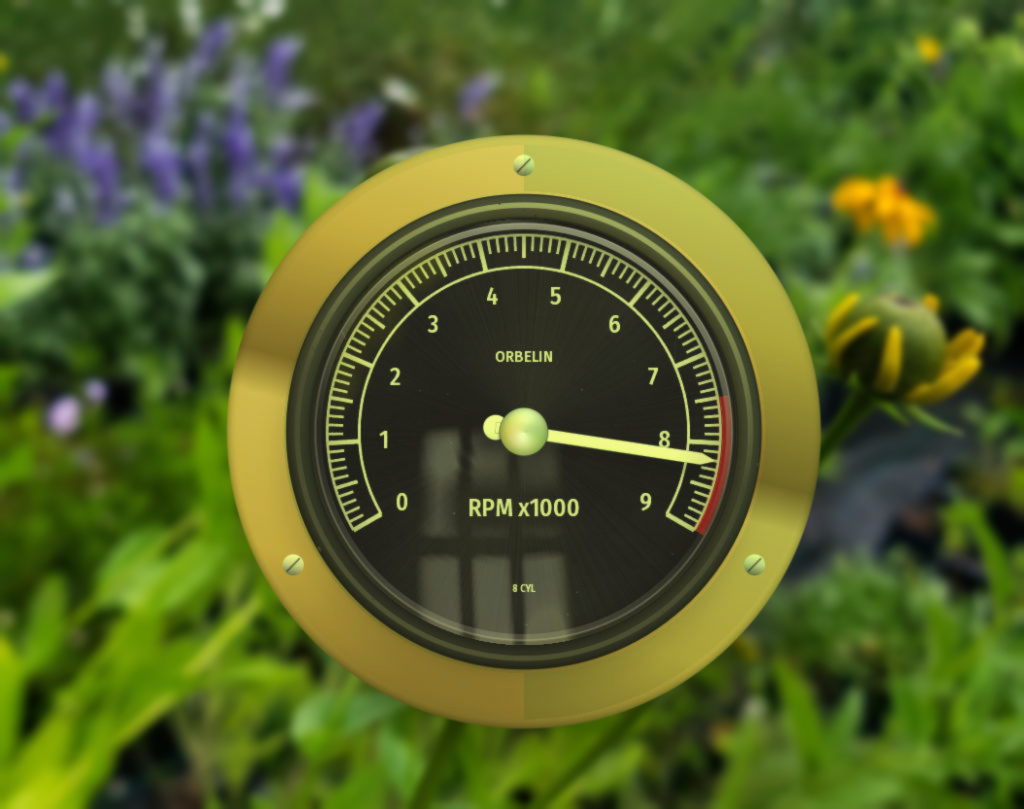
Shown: 8200 rpm
